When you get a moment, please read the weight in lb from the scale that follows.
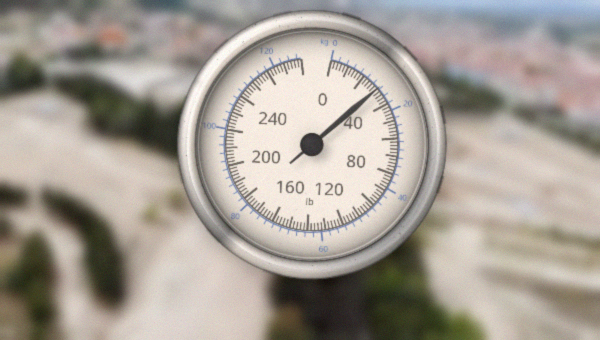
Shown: 30 lb
